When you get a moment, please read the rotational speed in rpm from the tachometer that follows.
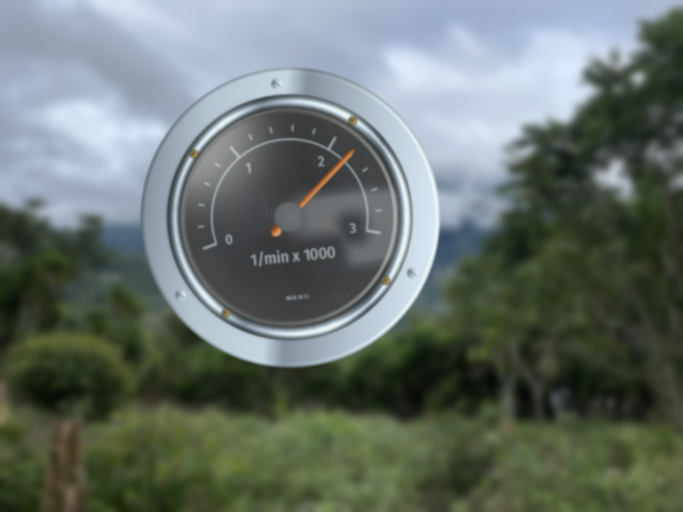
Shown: 2200 rpm
